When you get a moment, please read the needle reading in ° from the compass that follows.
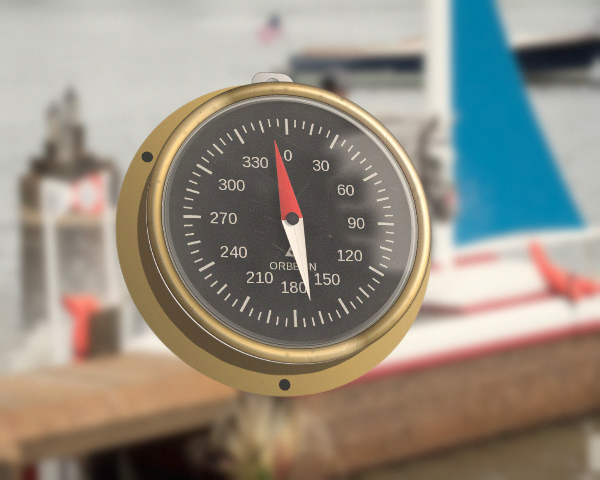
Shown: 350 °
